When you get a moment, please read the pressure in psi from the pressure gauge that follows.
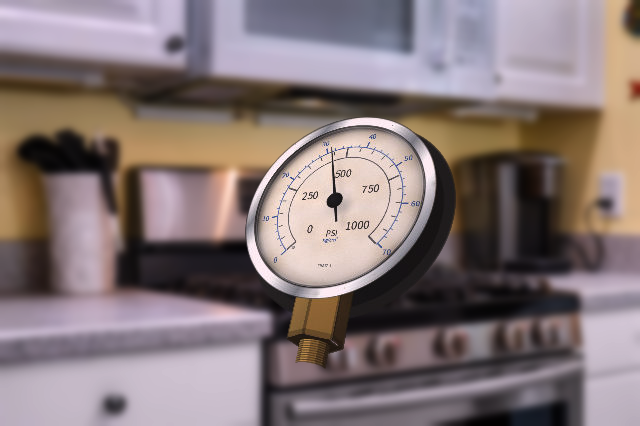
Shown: 450 psi
